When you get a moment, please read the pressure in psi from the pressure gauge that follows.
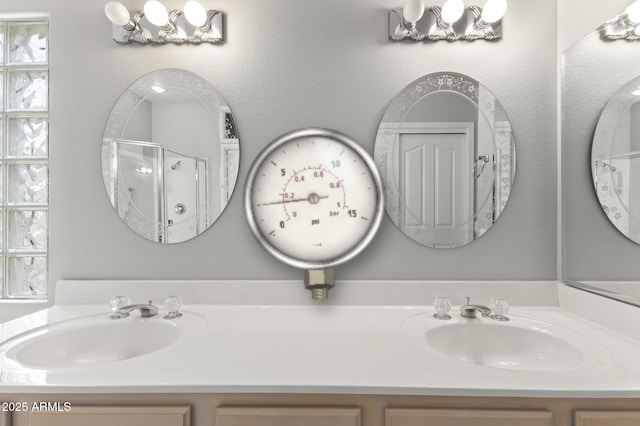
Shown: 2 psi
